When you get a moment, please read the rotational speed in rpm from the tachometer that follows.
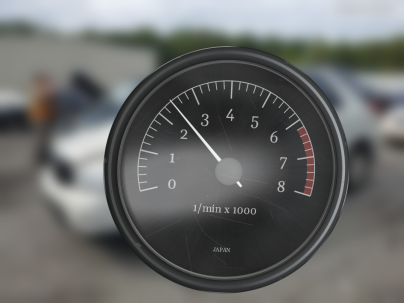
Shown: 2400 rpm
